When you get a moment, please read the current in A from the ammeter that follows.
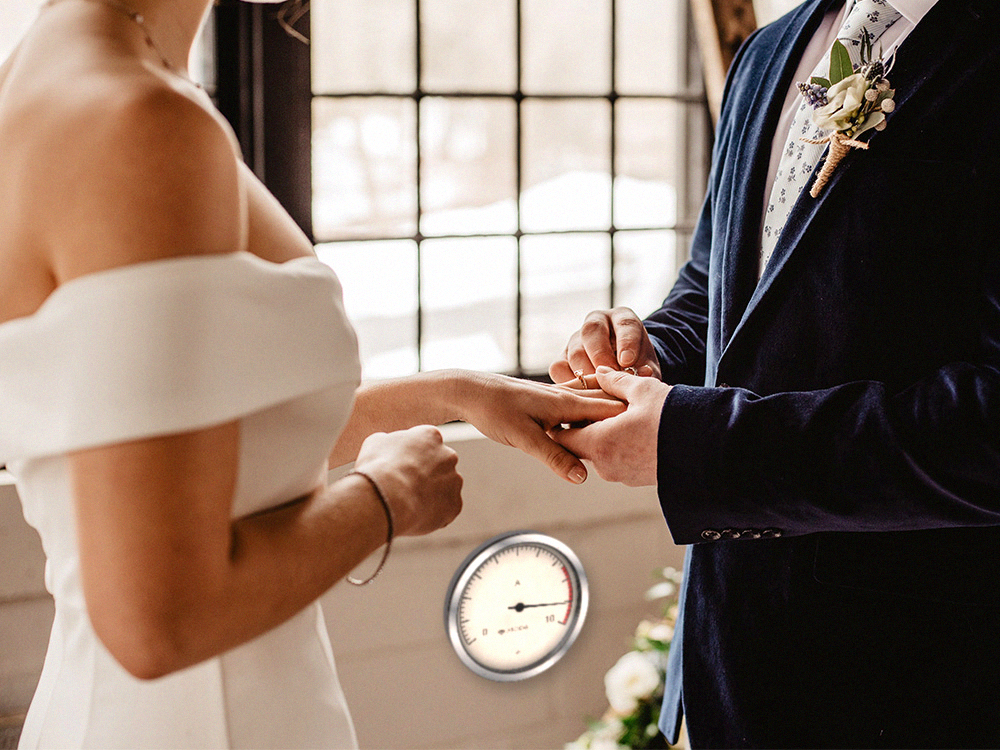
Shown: 9 A
